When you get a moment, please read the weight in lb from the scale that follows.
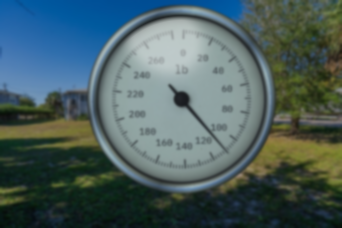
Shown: 110 lb
